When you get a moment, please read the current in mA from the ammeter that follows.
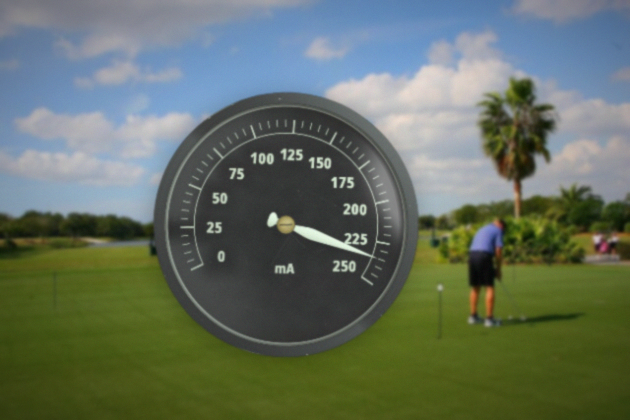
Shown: 235 mA
